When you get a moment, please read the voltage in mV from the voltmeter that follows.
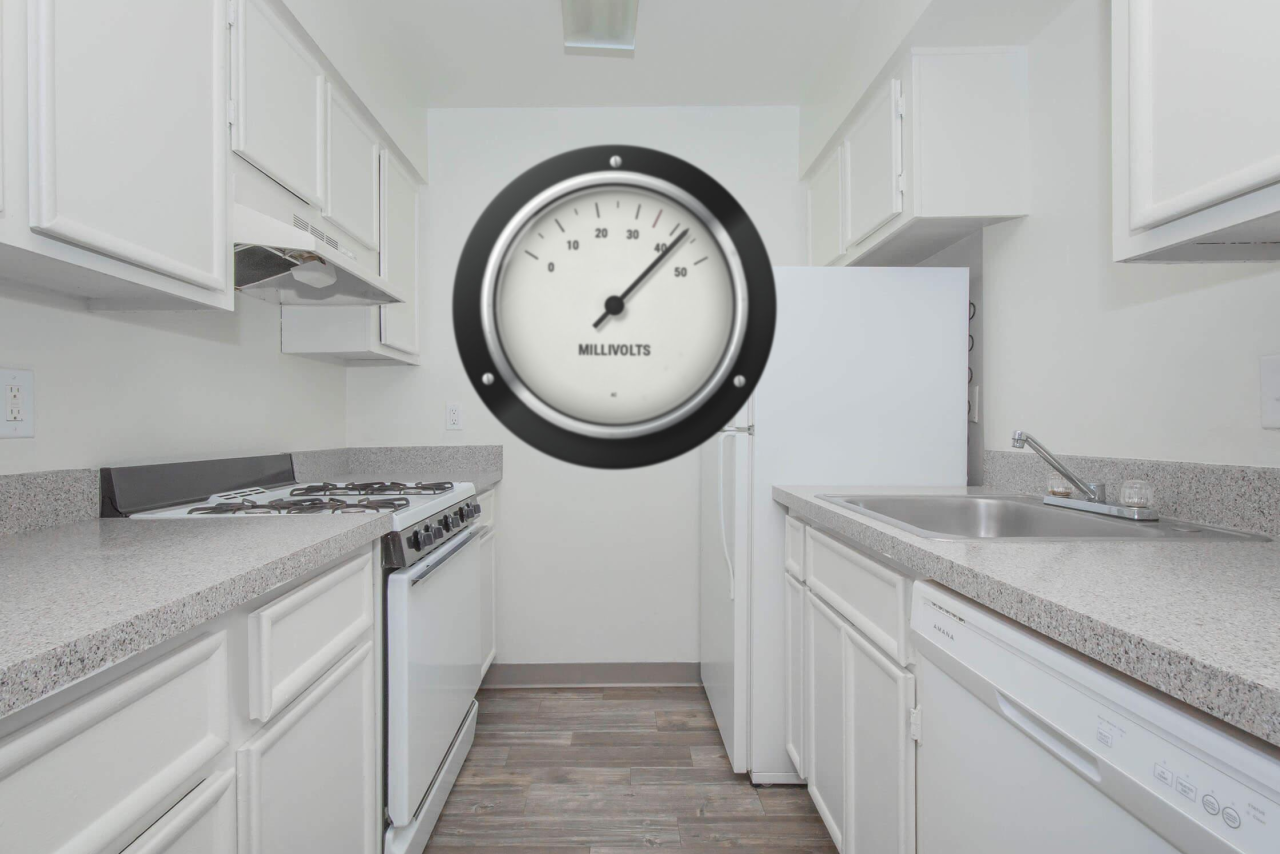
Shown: 42.5 mV
